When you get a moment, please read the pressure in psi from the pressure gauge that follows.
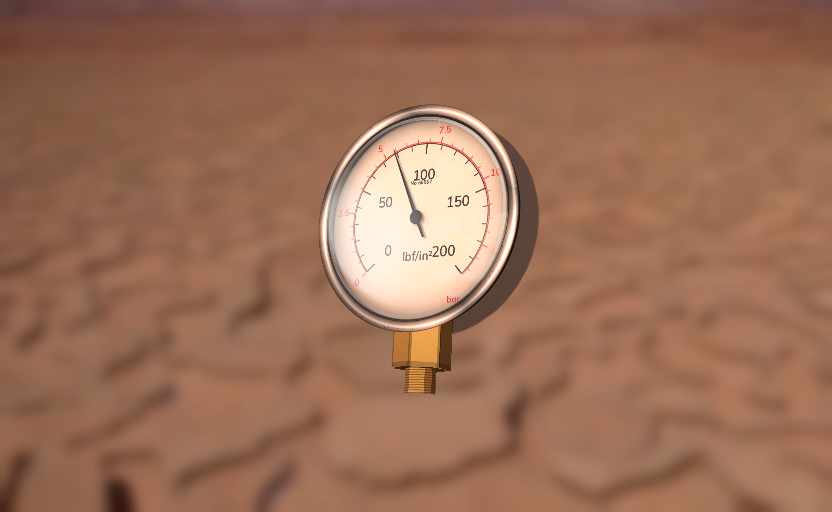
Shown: 80 psi
